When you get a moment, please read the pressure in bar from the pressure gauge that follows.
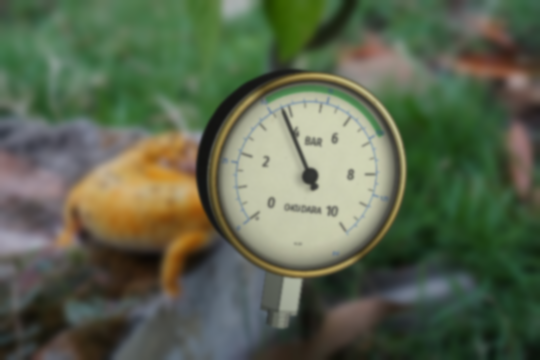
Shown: 3.75 bar
